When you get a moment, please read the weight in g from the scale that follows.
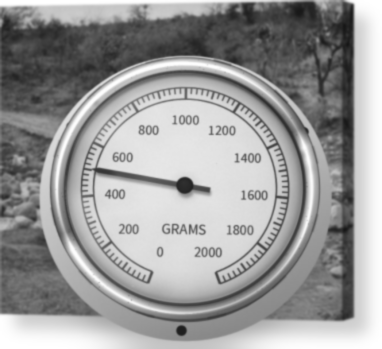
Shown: 500 g
